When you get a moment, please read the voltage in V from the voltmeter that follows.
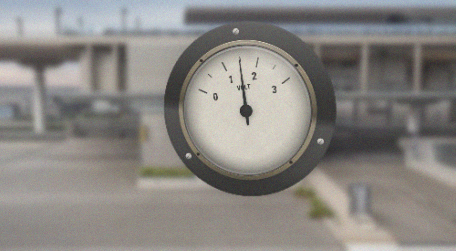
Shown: 1.5 V
